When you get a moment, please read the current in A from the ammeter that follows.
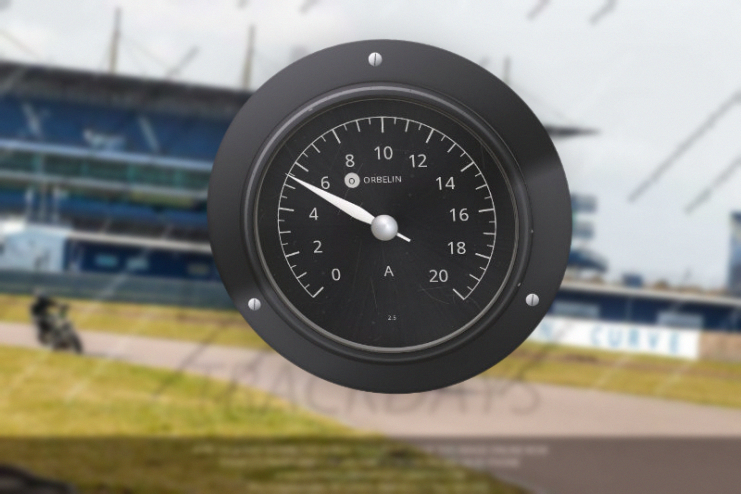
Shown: 5.5 A
